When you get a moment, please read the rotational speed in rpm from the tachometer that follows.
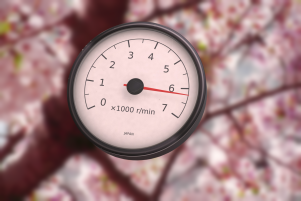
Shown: 6250 rpm
